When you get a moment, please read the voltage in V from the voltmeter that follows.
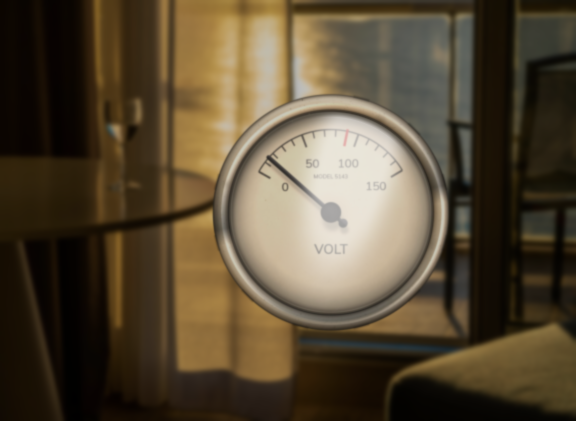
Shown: 15 V
